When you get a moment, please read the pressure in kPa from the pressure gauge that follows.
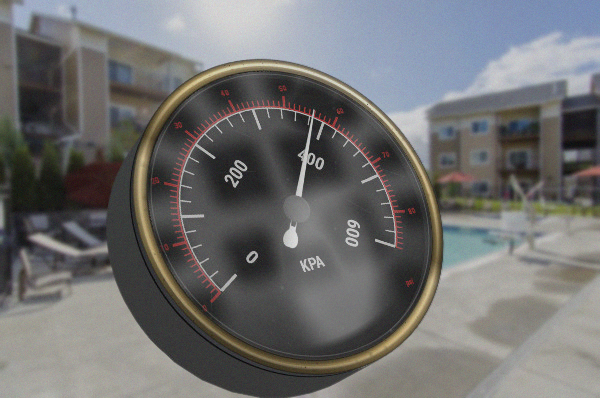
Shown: 380 kPa
